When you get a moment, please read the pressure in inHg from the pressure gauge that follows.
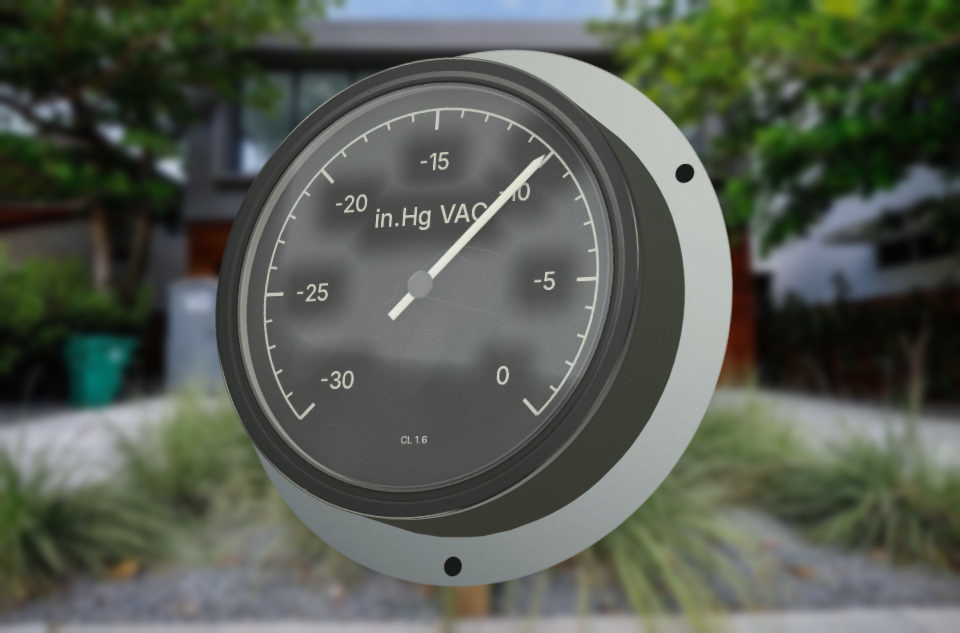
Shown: -10 inHg
